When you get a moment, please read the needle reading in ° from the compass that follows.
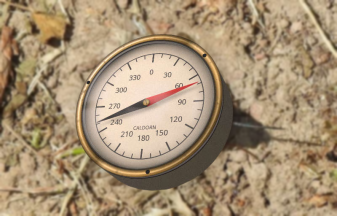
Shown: 70 °
